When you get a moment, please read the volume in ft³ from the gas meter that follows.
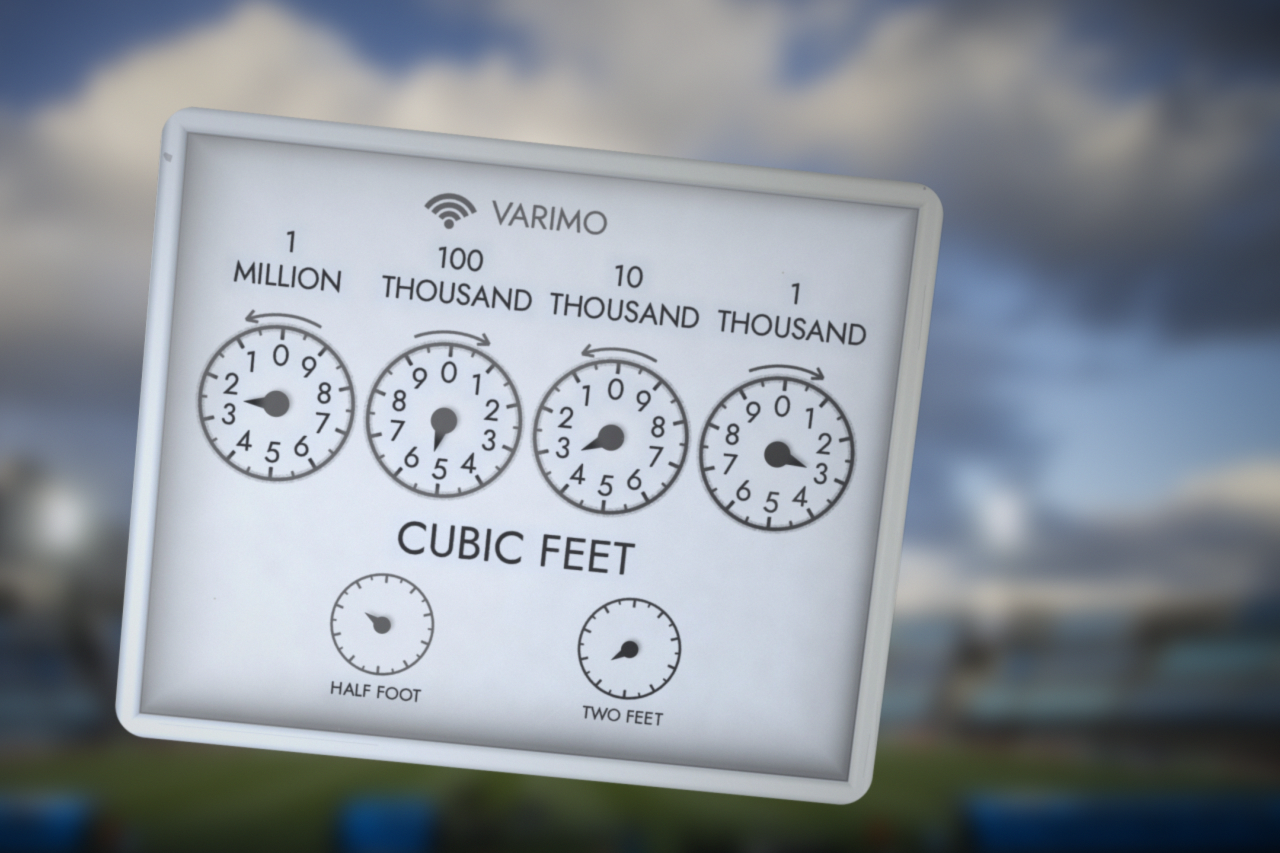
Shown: 253300 ft³
